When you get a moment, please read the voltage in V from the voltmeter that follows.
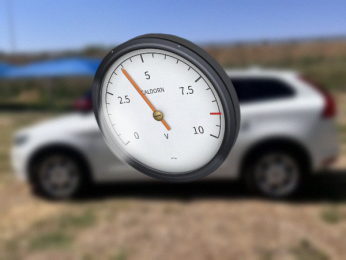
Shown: 4 V
